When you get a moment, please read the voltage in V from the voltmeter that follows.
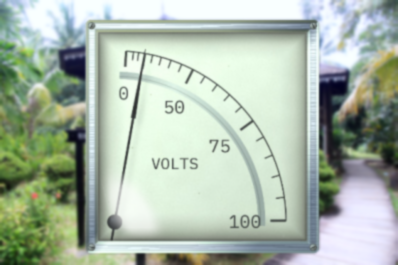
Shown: 25 V
